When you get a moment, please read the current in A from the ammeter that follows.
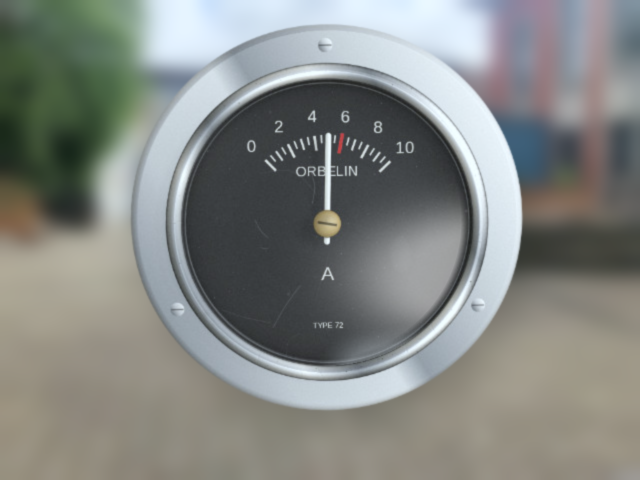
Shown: 5 A
